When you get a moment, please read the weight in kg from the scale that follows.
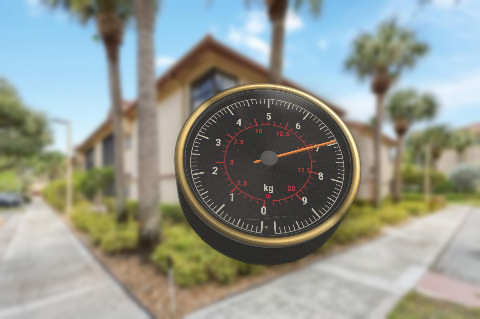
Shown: 7 kg
